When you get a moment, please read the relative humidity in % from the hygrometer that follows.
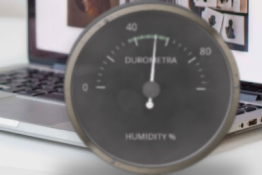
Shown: 52 %
